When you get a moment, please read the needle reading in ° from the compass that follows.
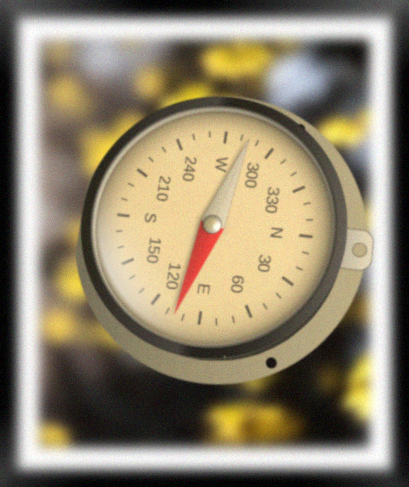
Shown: 105 °
